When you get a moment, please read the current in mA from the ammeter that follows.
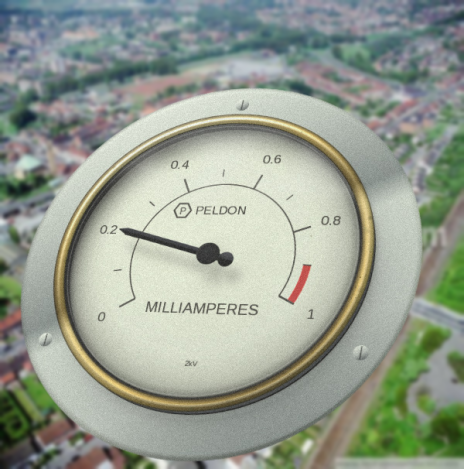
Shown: 0.2 mA
